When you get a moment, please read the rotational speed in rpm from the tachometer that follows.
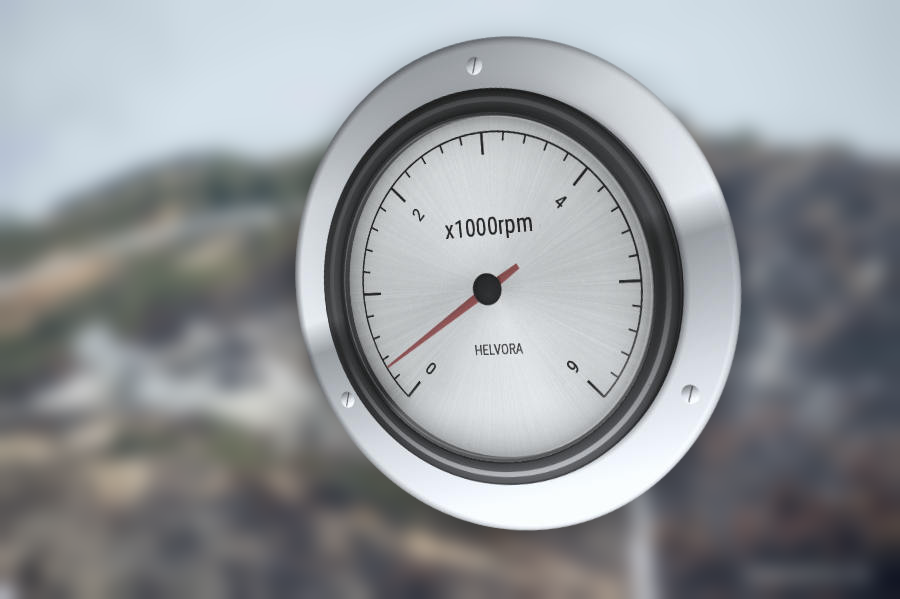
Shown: 300 rpm
